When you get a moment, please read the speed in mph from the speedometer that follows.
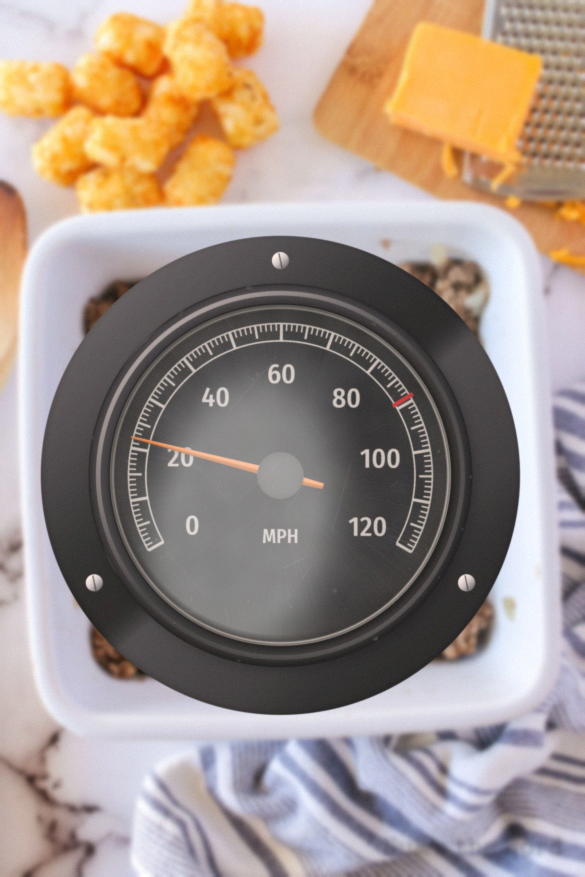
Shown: 22 mph
